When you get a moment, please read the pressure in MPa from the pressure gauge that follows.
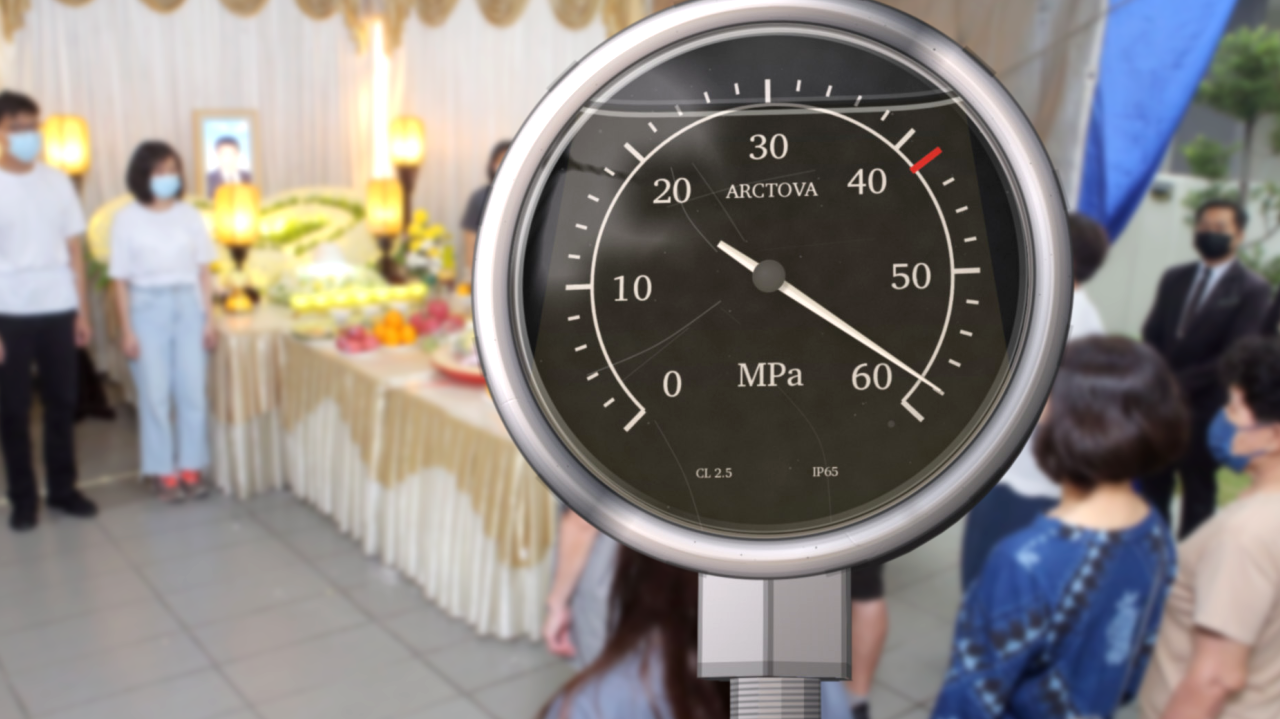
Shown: 58 MPa
